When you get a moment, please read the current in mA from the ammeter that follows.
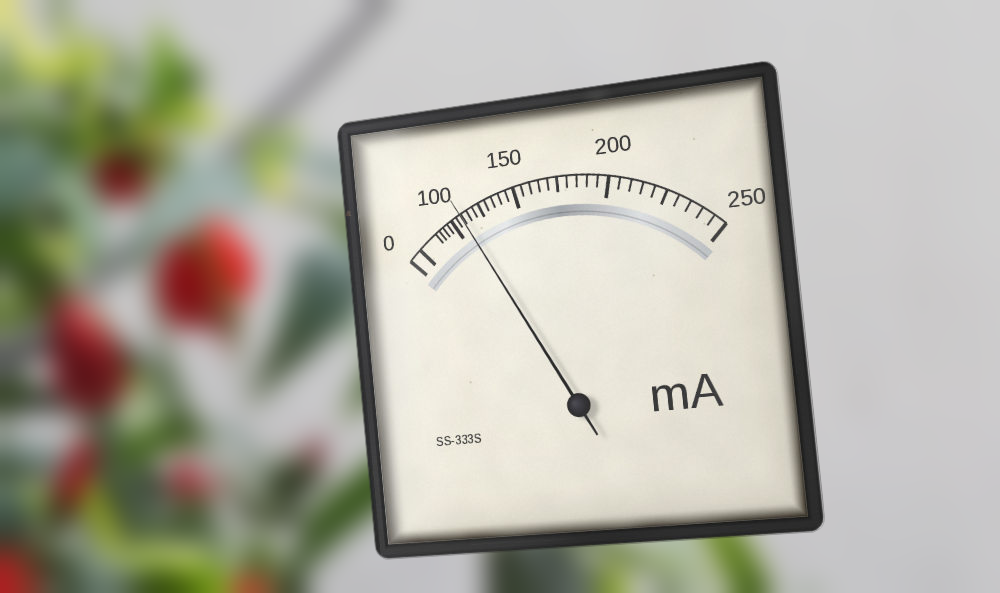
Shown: 110 mA
